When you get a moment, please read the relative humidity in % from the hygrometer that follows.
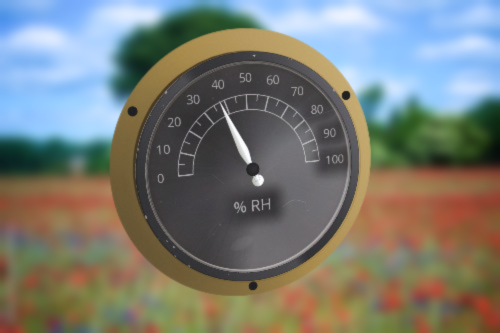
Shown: 37.5 %
